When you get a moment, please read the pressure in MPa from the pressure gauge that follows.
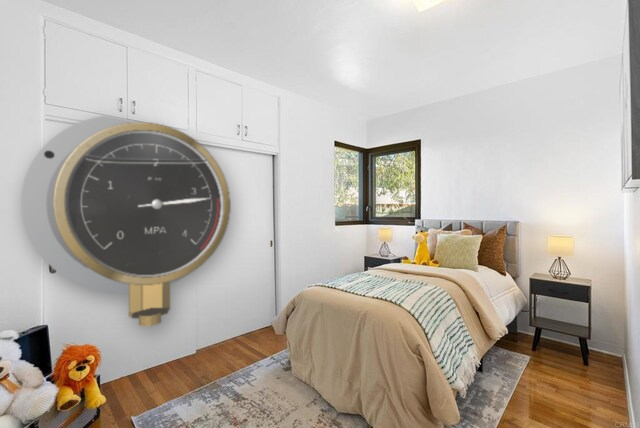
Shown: 3.2 MPa
